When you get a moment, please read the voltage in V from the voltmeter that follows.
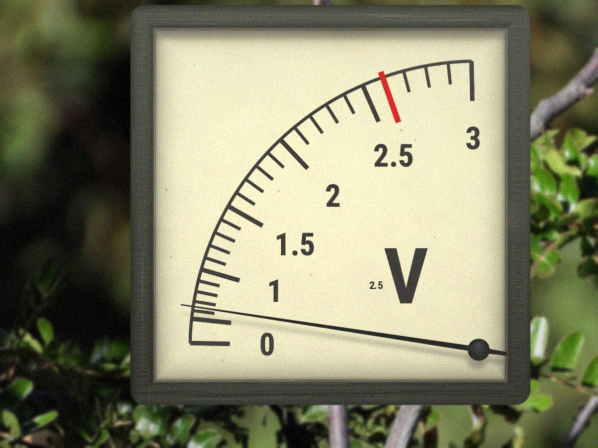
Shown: 0.65 V
